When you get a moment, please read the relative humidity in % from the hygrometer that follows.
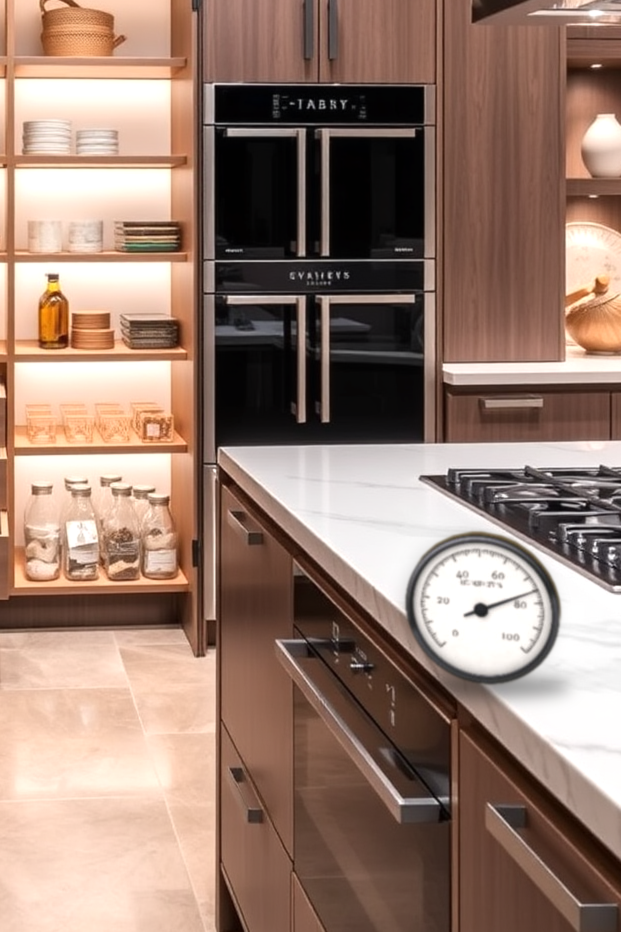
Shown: 75 %
